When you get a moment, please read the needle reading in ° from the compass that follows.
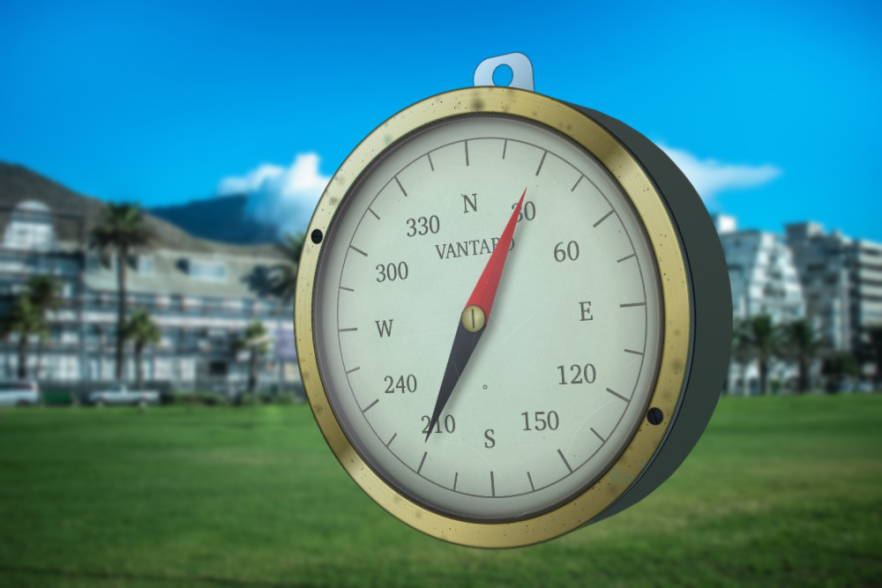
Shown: 30 °
